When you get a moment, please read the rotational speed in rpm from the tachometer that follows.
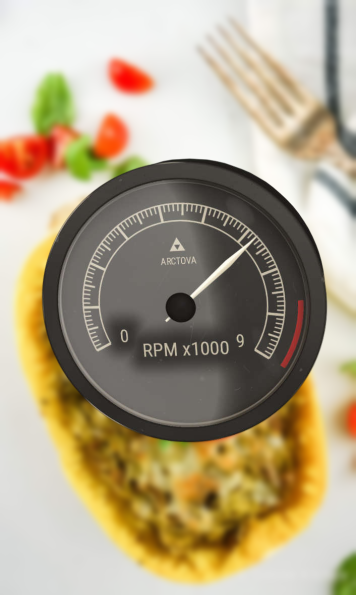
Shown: 6200 rpm
